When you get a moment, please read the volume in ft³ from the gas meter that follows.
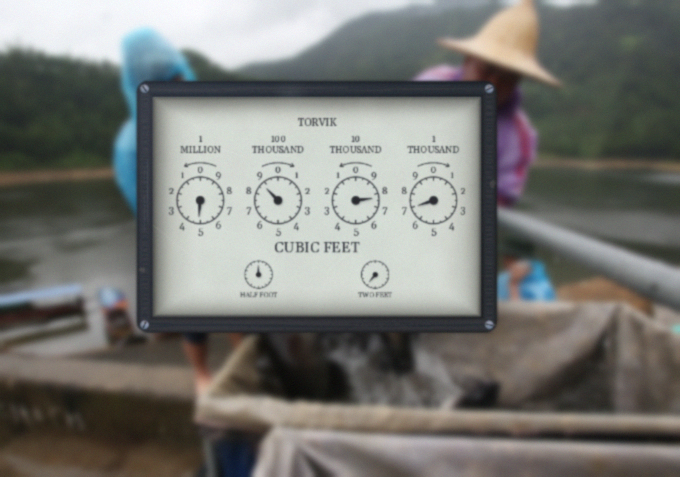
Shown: 487700 ft³
